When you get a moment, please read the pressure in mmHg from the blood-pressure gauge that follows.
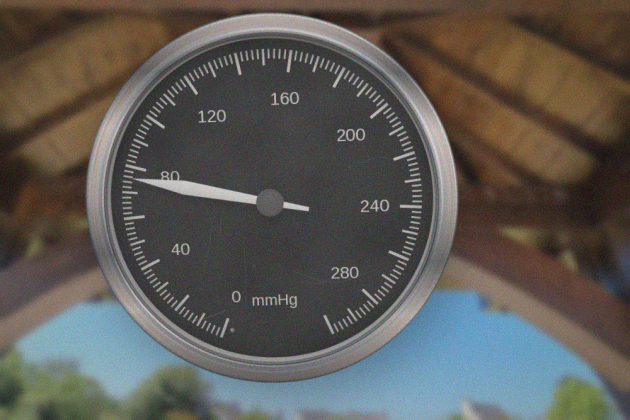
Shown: 76 mmHg
